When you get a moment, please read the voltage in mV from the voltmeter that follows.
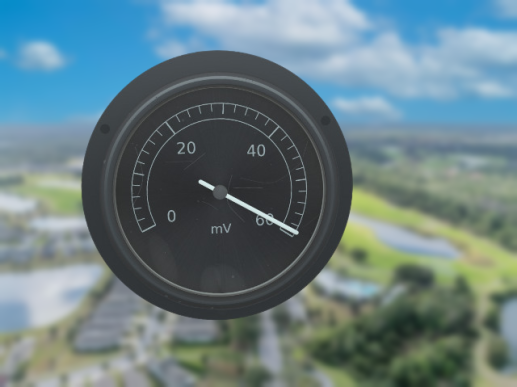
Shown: 59 mV
